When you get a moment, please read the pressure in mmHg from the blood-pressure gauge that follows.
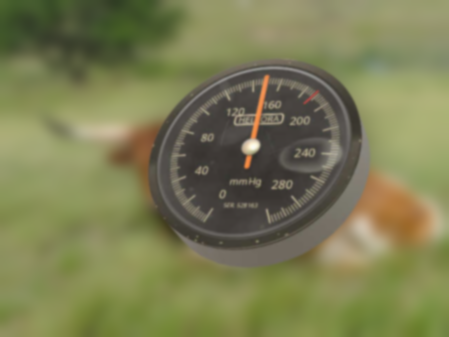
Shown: 150 mmHg
